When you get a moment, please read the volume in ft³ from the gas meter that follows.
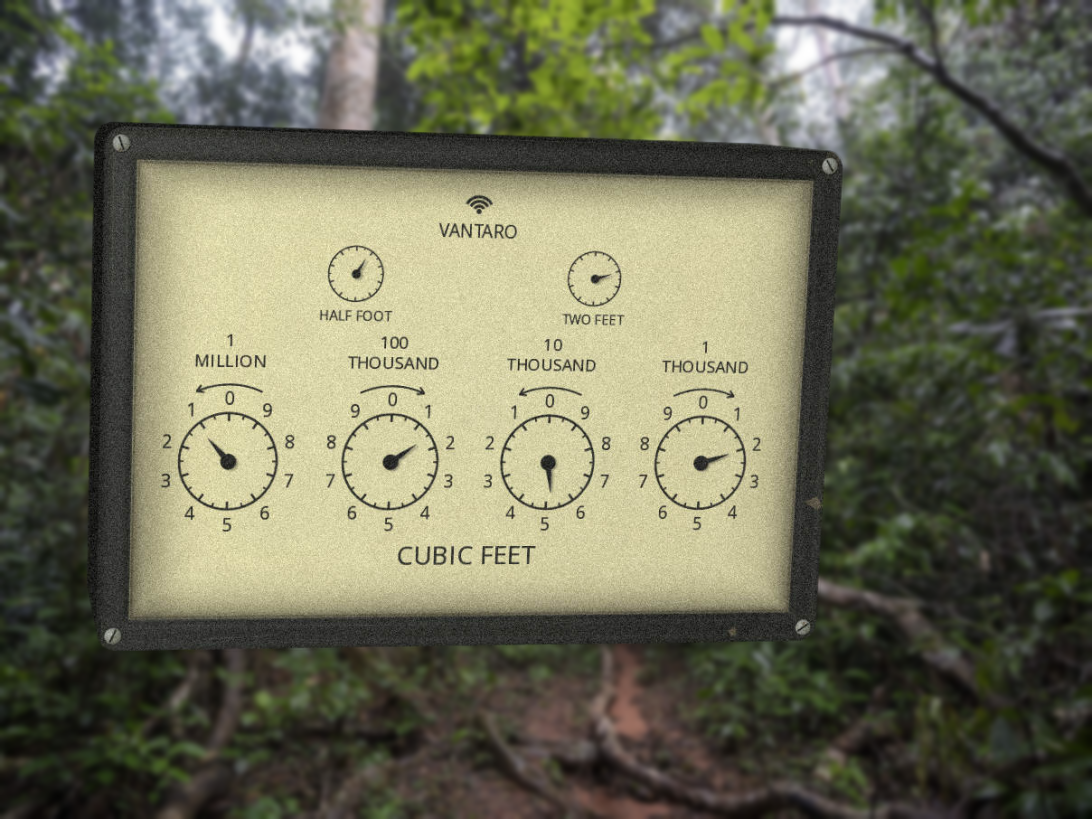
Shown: 115200 ft³
